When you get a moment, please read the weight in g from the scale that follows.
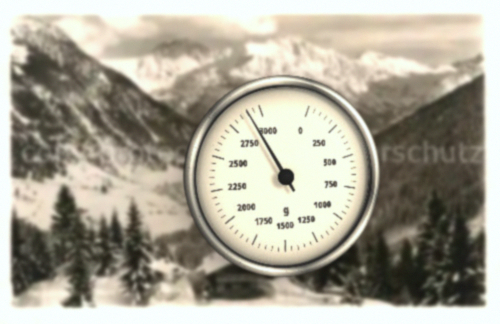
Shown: 2900 g
